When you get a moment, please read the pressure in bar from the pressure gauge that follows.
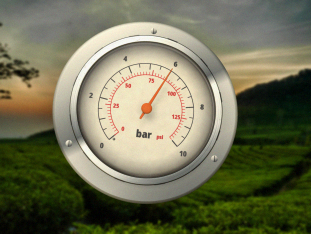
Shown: 6 bar
